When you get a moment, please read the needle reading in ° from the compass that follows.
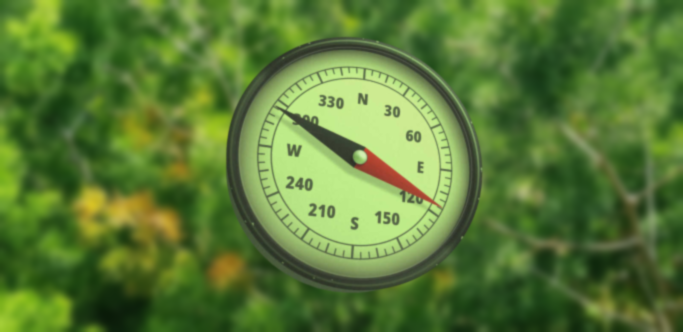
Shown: 115 °
